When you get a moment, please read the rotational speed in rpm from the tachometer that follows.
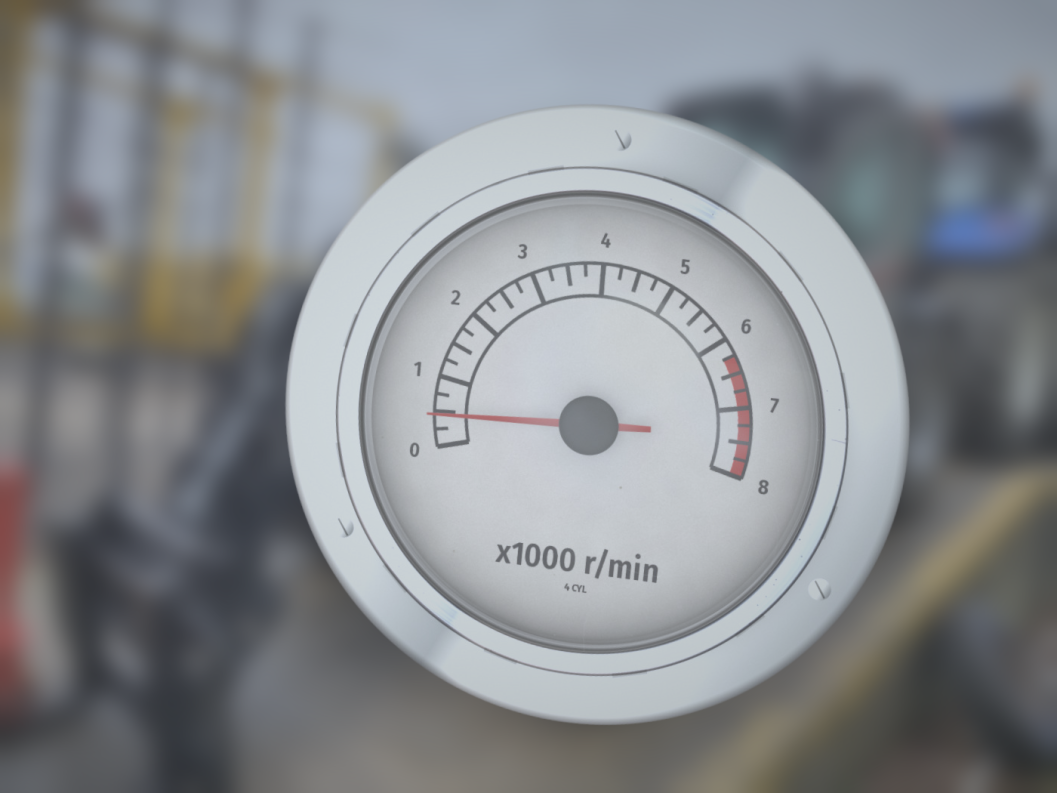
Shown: 500 rpm
